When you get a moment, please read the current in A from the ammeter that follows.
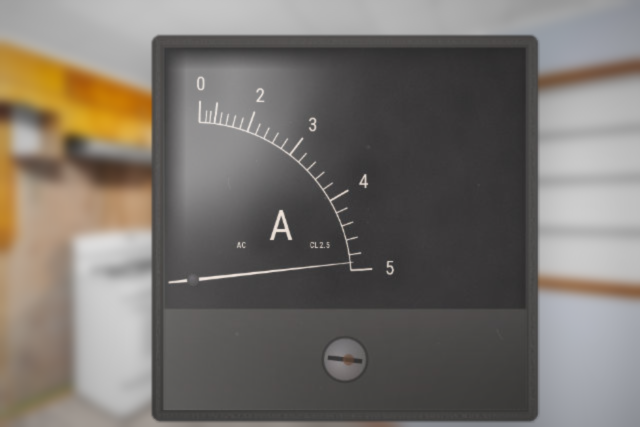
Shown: 4.9 A
